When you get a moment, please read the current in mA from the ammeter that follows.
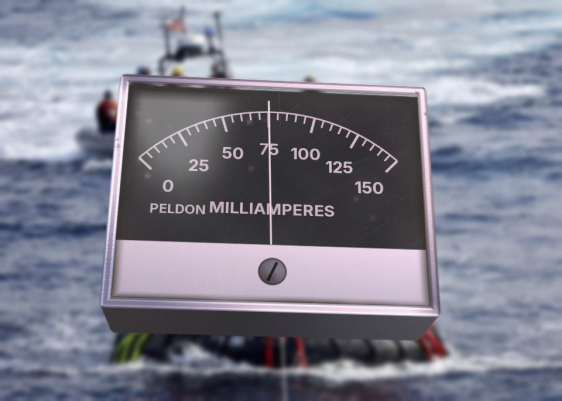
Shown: 75 mA
